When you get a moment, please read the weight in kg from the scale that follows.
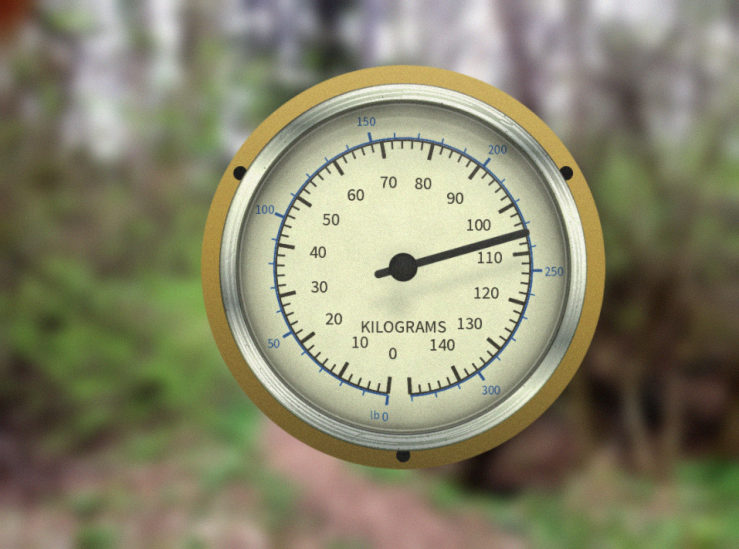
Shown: 106 kg
